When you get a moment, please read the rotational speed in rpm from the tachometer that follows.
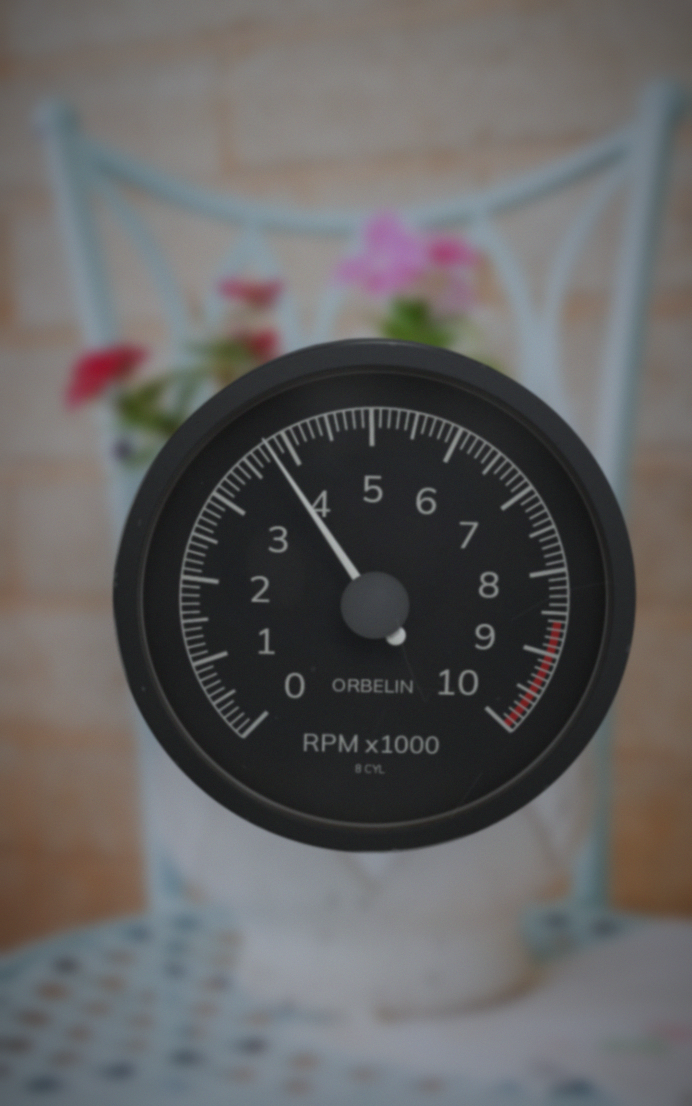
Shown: 3800 rpm
